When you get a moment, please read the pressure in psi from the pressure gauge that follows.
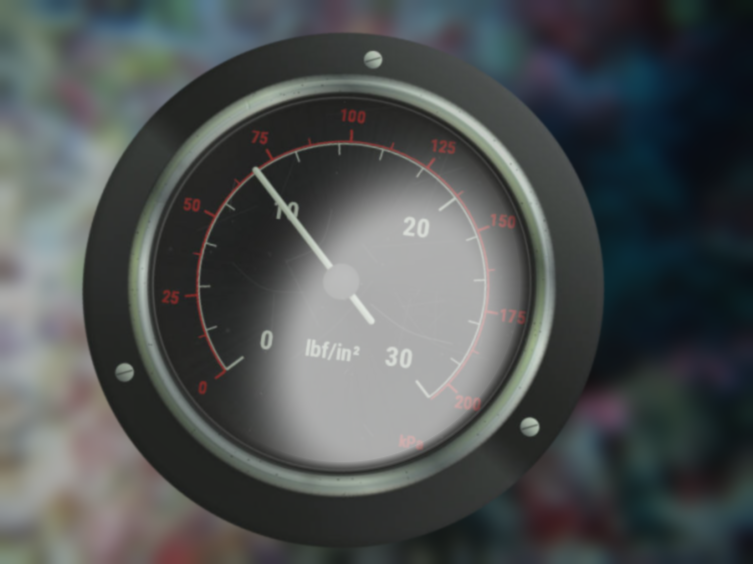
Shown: 10 psi
